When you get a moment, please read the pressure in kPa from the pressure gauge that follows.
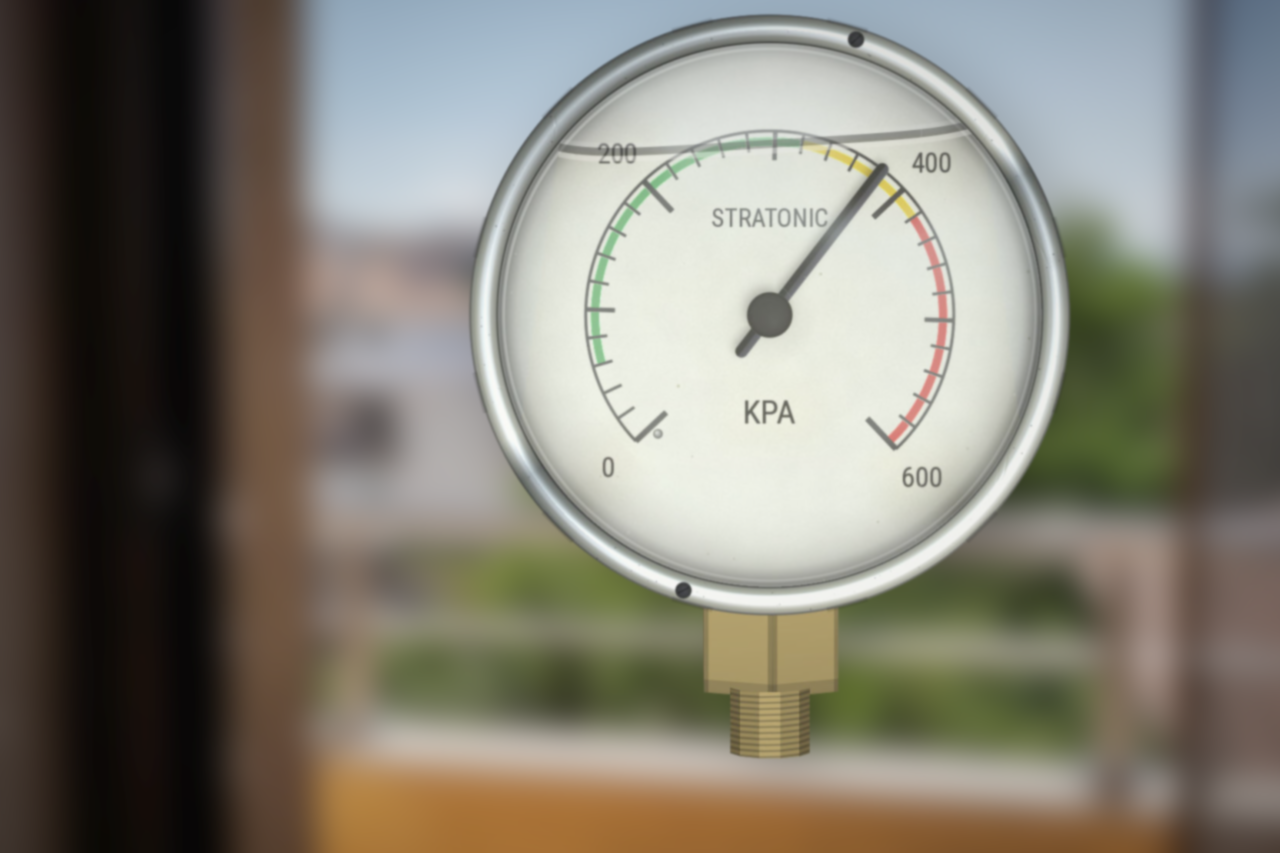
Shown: 380 kPa
